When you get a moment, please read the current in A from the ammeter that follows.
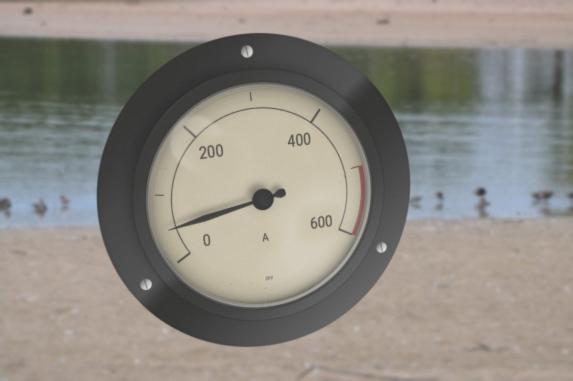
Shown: 50 A
